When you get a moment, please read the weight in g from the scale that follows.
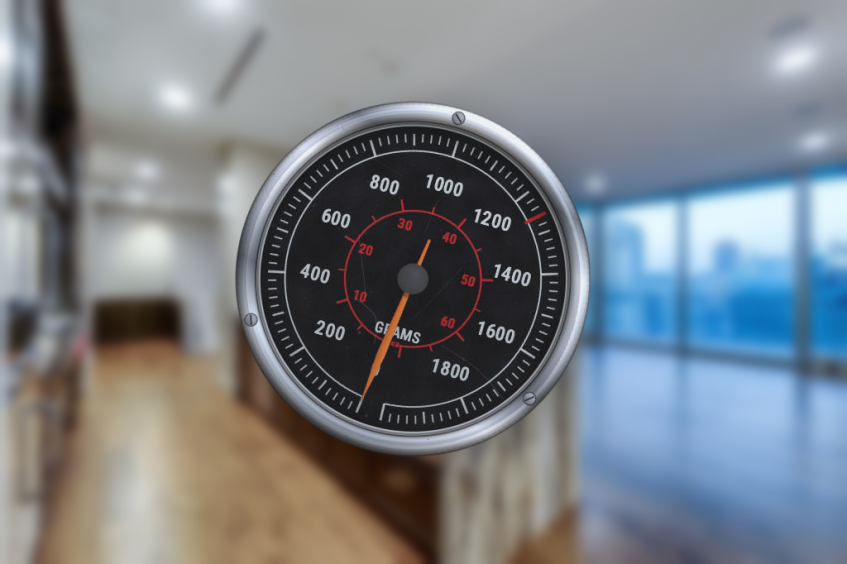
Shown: 0 g
